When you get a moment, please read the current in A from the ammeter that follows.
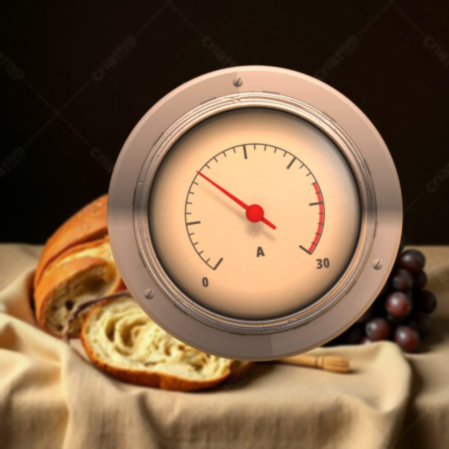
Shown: 10 A
